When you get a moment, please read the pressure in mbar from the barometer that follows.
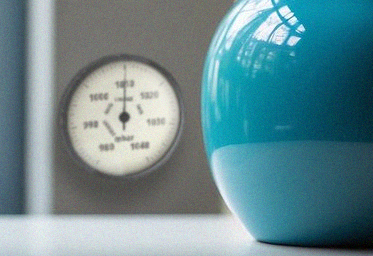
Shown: 1010 mbar
